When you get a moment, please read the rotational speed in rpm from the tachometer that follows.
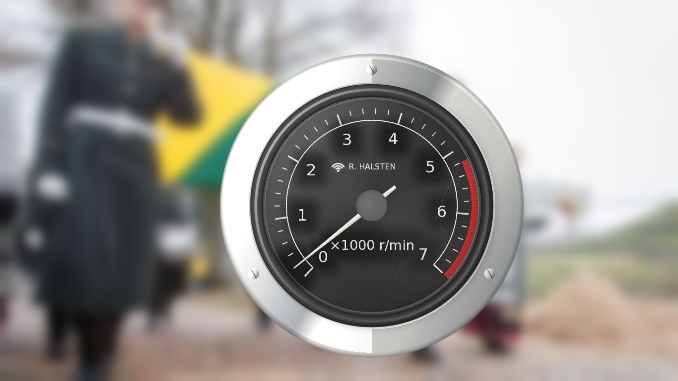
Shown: 200 rpm
